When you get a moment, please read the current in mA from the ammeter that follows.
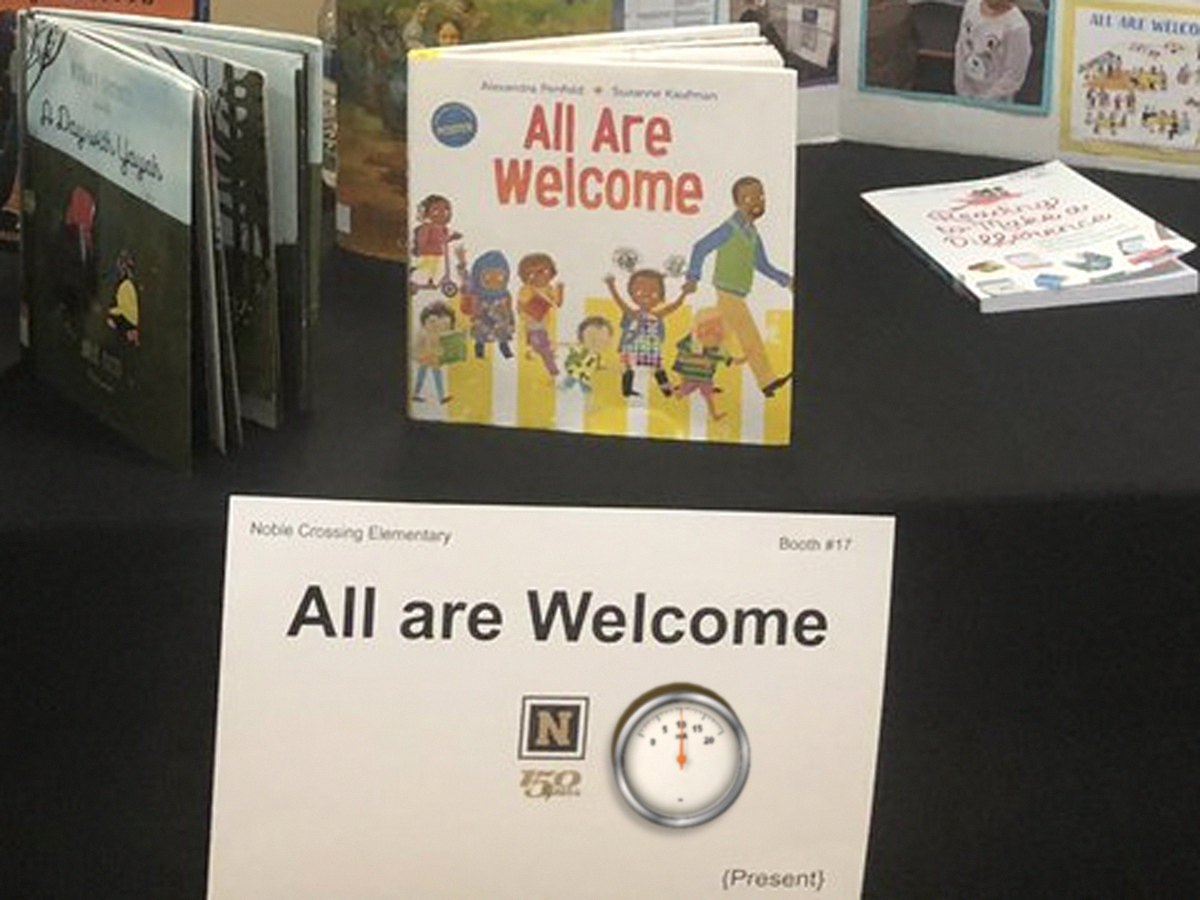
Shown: 10 mA
